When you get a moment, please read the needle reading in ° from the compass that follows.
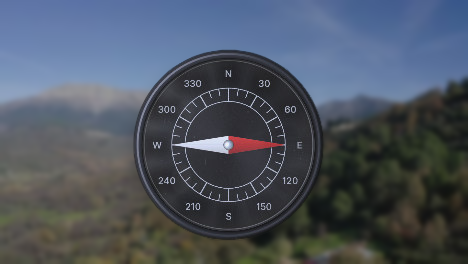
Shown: 90 °
